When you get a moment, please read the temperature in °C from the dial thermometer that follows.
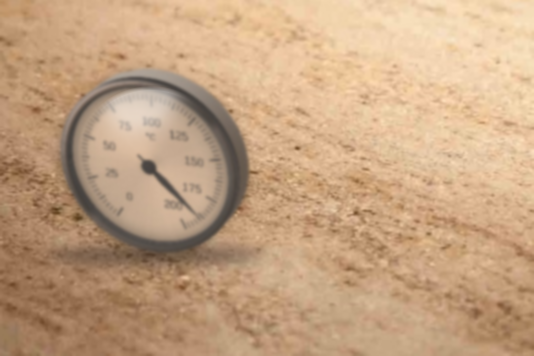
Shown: 187.5 °C
